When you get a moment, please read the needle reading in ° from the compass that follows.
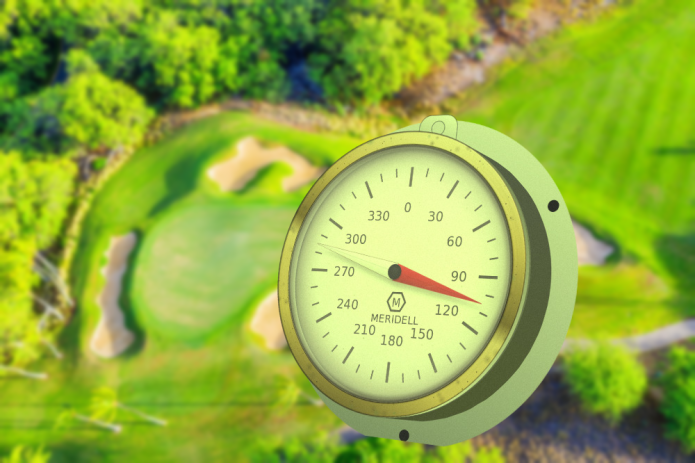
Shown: 105 °
